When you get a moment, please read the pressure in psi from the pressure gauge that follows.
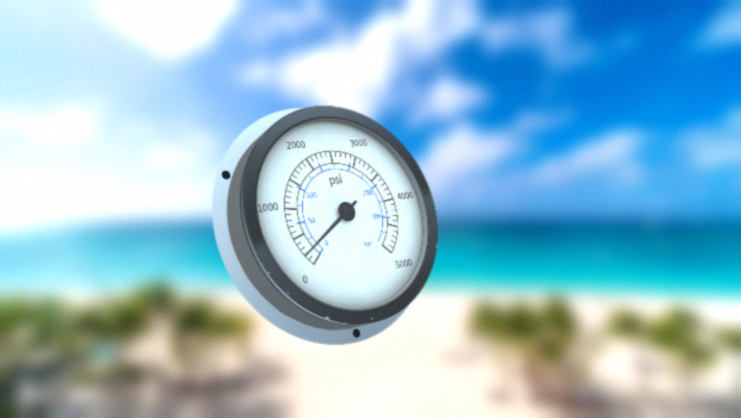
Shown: 200 psi
